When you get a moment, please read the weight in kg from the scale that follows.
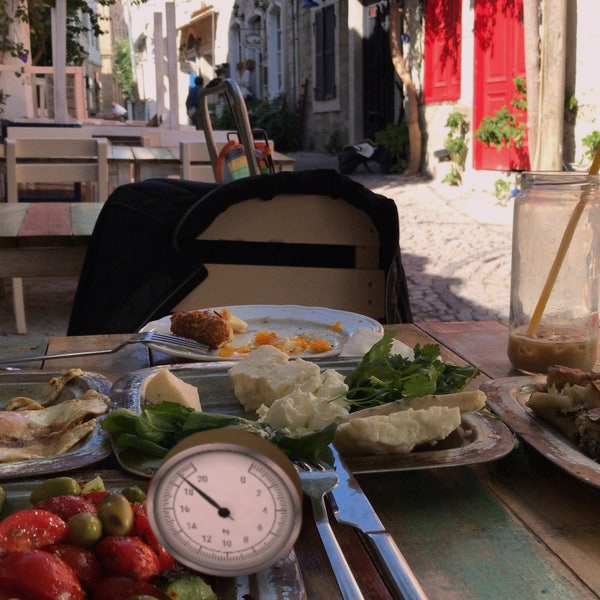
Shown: 19 kg
